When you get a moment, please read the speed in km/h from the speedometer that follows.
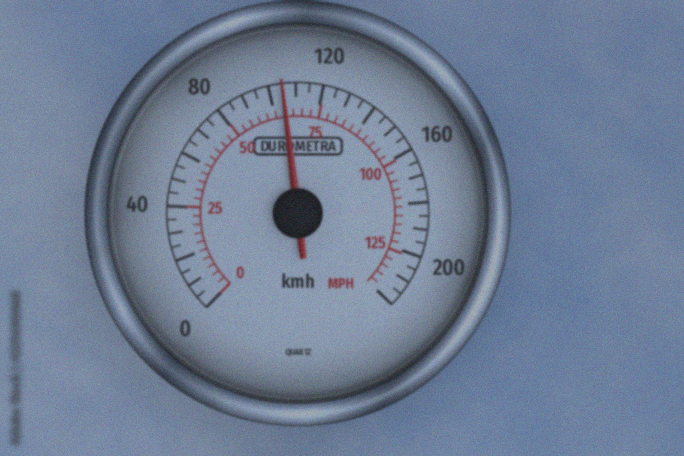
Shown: 105 km/h
